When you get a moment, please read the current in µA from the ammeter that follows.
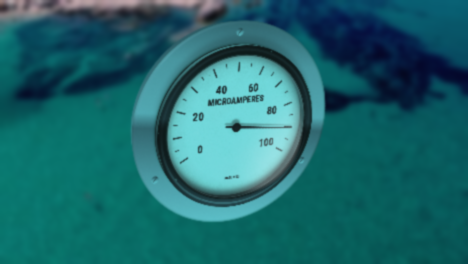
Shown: 90 µA
